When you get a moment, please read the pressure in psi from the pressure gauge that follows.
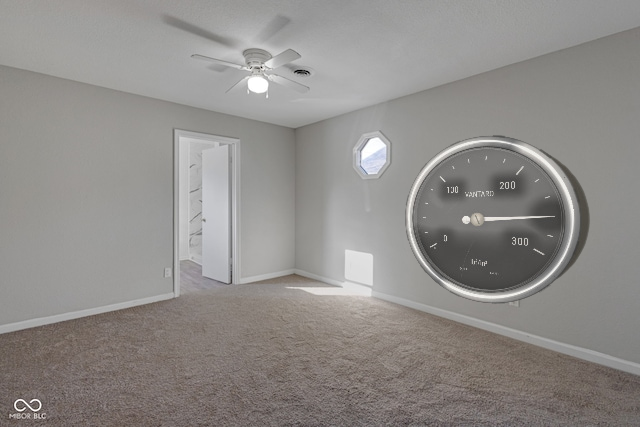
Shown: 260 psi
